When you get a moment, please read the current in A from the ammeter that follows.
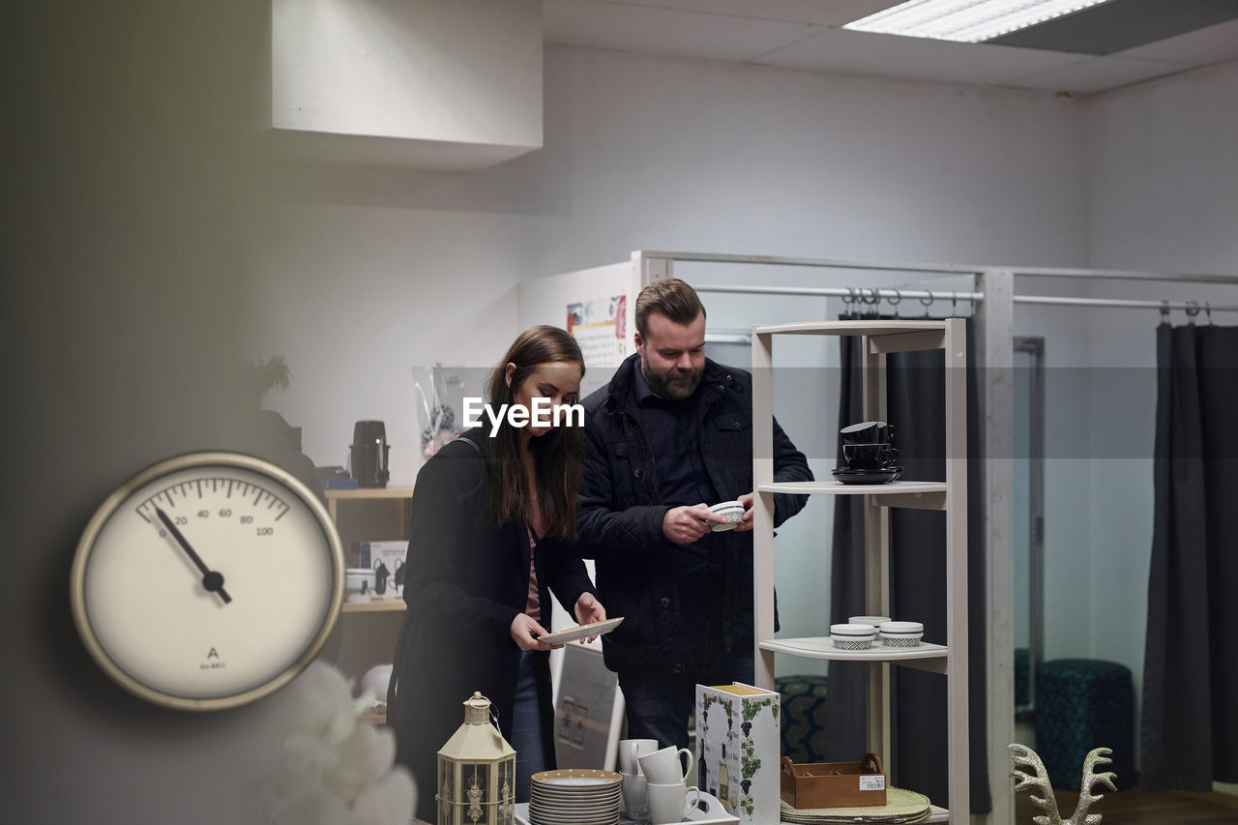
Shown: 10 A
